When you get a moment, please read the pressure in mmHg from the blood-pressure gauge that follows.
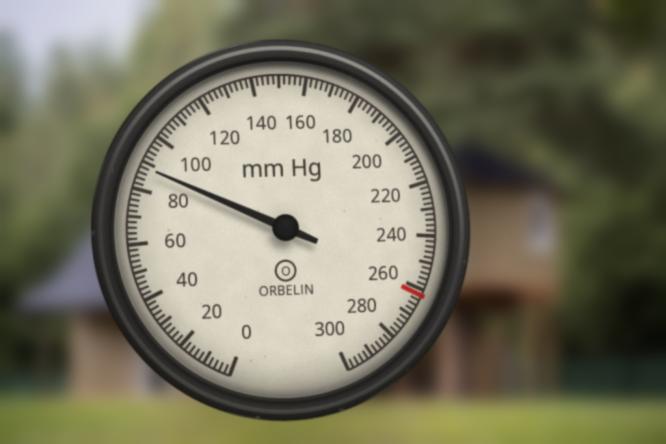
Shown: 88 mmHg
